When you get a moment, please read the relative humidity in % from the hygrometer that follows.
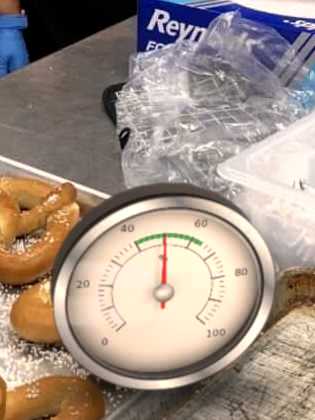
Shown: 50 %
